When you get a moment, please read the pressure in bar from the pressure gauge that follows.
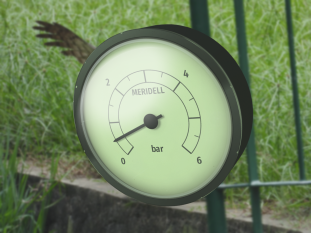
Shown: 0.5 bar
